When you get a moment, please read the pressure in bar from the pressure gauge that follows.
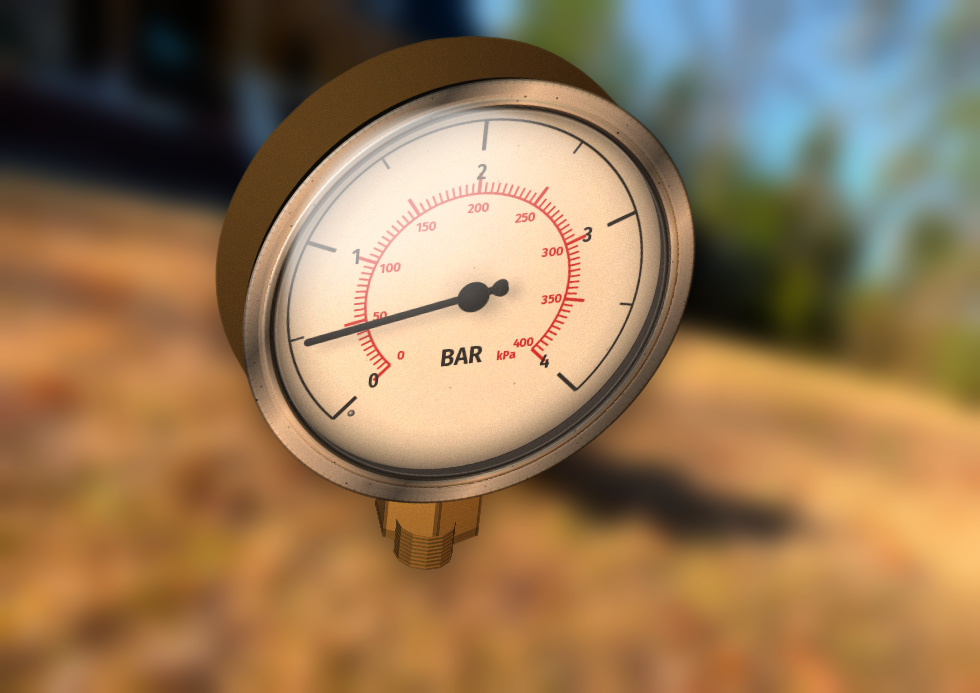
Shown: 0.5 bar
